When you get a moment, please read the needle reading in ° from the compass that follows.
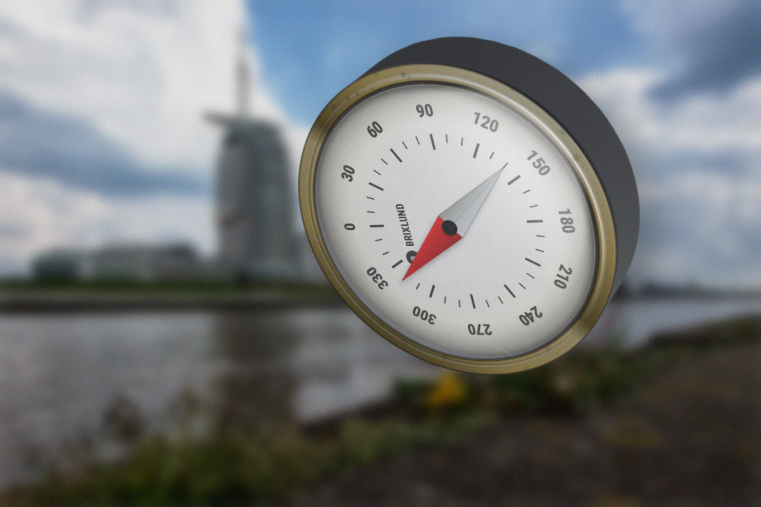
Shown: 320 °
